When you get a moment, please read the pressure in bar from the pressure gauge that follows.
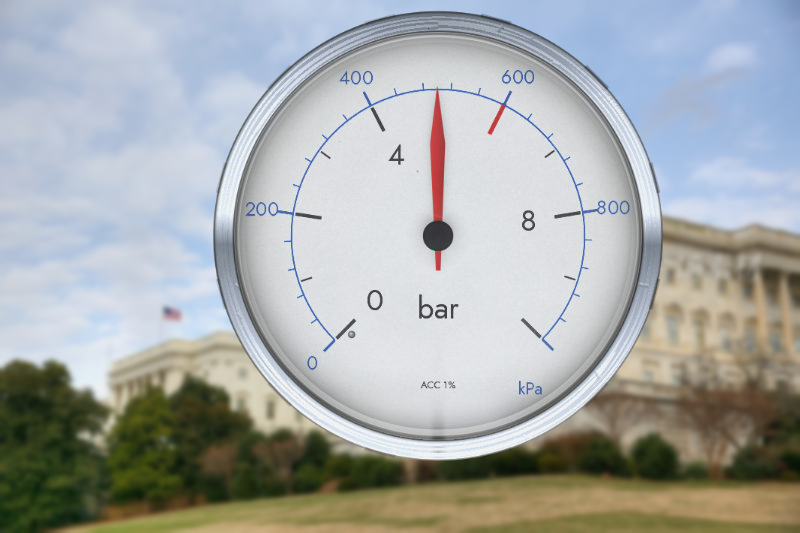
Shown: 5 bar
